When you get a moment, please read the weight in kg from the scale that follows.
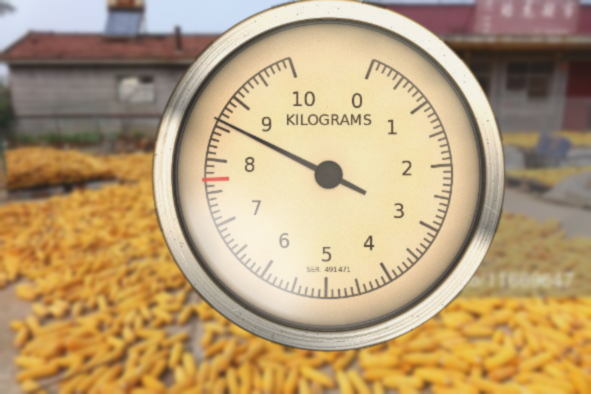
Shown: 8.6 kg
